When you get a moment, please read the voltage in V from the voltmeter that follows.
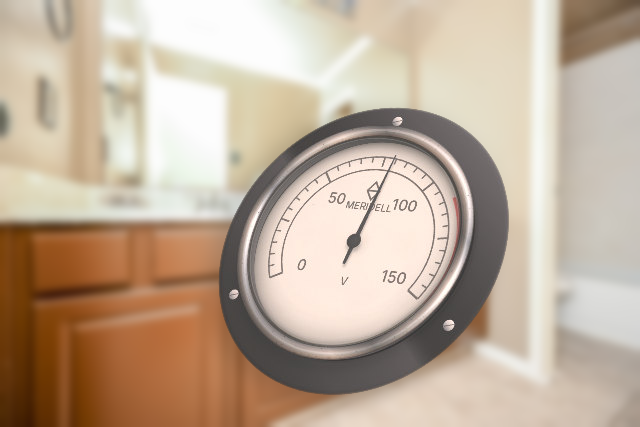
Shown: 80 V
